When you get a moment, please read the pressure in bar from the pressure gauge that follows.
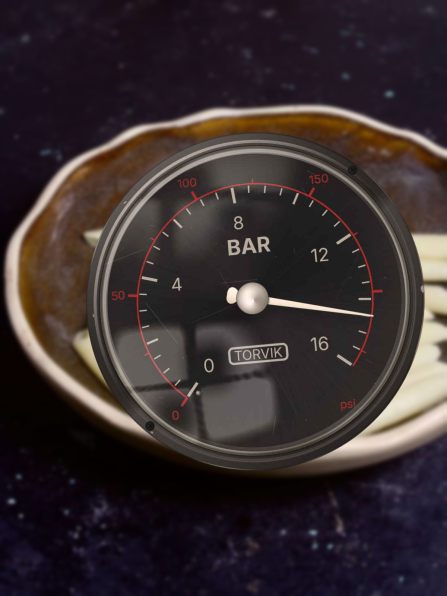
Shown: 14.5 bar
